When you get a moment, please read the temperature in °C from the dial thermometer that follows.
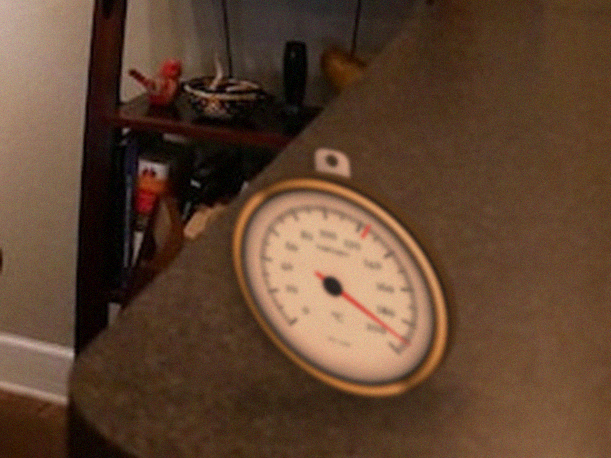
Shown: 190 °C
